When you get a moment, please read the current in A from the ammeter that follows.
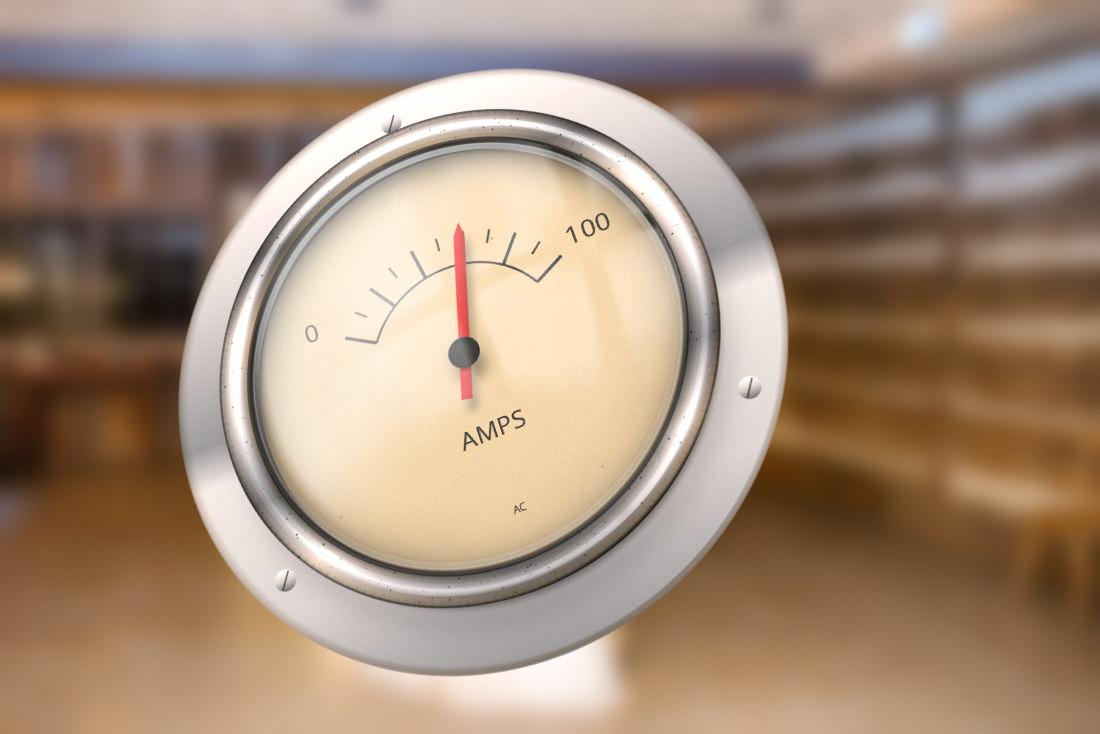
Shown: 60 A
